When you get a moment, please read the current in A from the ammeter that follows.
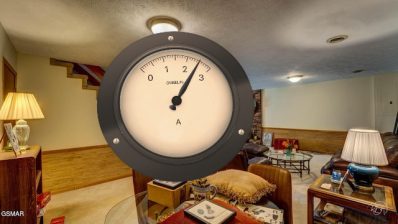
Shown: 2.5 A
